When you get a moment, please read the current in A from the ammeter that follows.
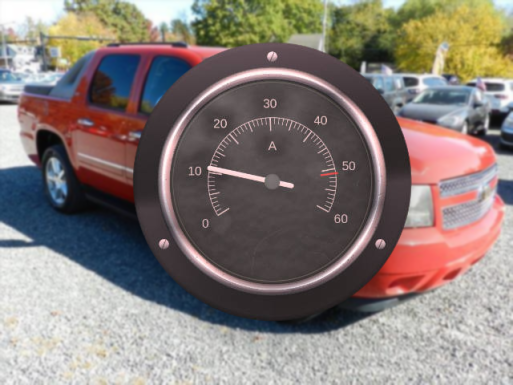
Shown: 11 A
